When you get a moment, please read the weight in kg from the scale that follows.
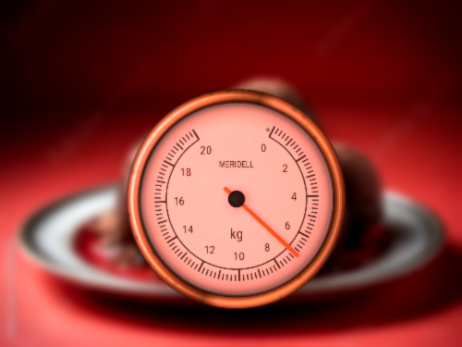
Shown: 7 kg
